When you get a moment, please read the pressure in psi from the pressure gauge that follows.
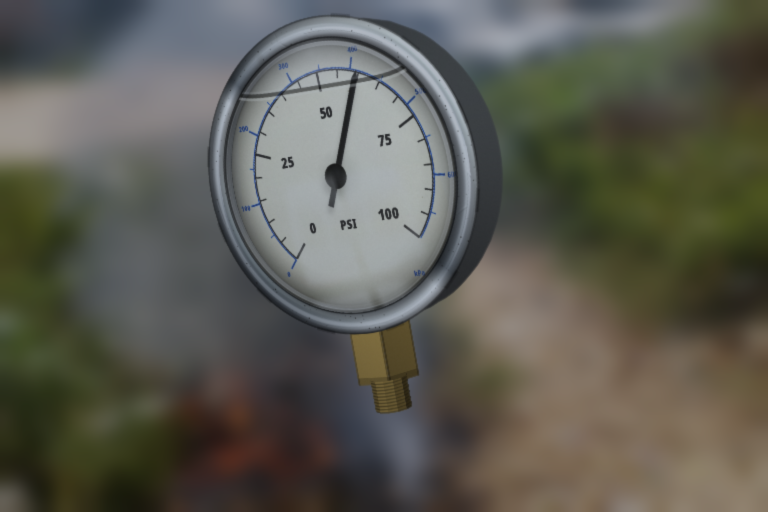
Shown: 60 psi
